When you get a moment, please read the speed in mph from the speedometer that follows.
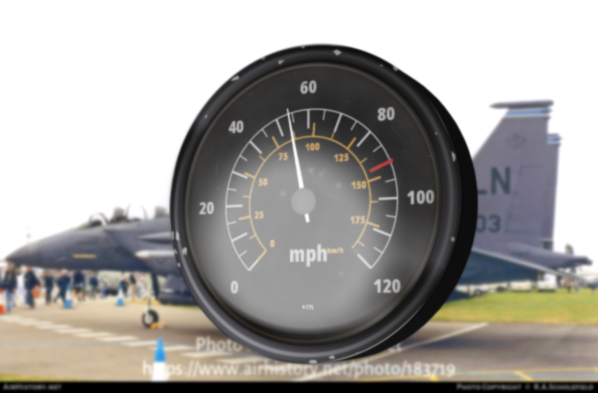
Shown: 55 mph
